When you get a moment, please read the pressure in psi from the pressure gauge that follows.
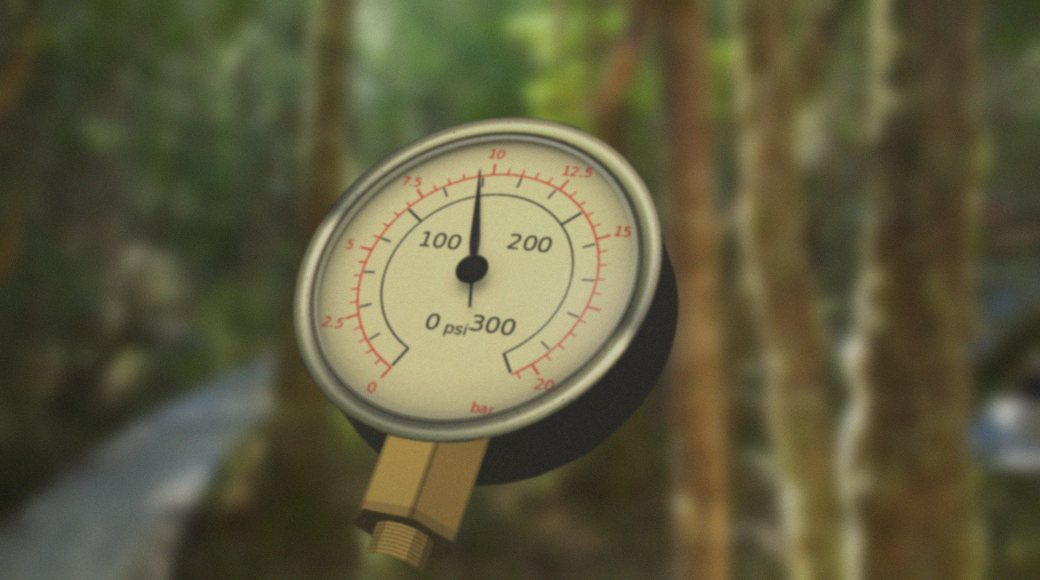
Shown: 140 psi
